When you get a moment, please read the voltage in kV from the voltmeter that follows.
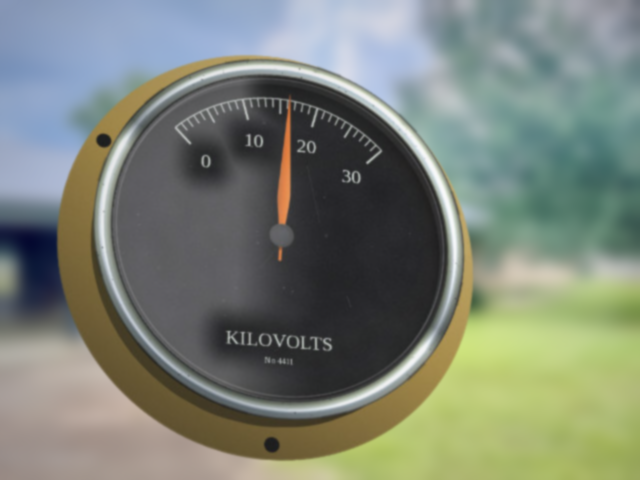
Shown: 16 kV
